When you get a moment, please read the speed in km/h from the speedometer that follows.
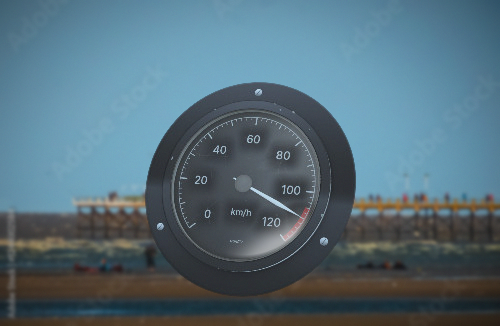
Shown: 110 km/h
